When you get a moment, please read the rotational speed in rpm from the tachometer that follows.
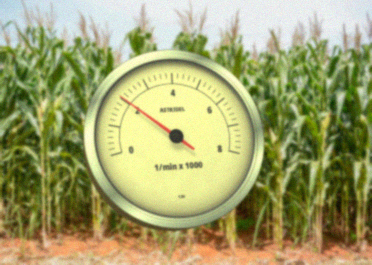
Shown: 2000 rpm
